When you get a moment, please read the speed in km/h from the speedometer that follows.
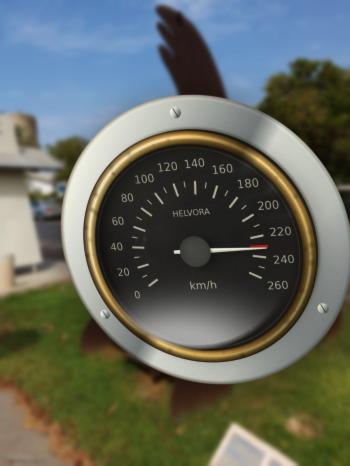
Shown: 230 km/h
